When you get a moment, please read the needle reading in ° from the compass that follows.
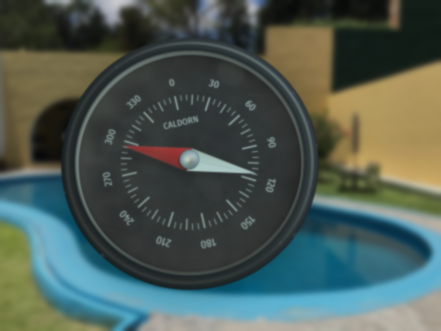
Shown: 295 °
